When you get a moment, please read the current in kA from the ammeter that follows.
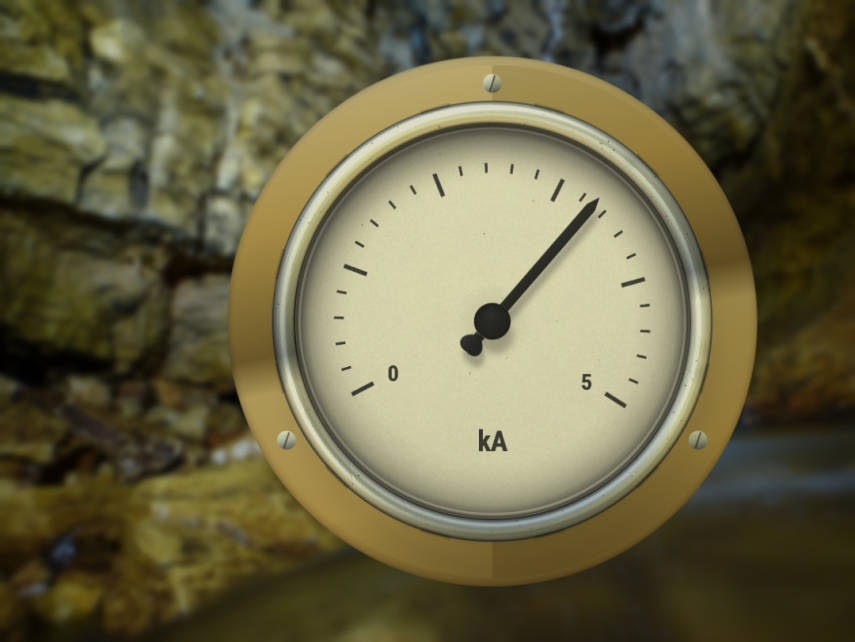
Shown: 3.3 kA
